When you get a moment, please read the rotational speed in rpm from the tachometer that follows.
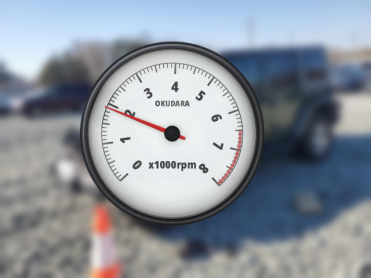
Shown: 1900 rpm
